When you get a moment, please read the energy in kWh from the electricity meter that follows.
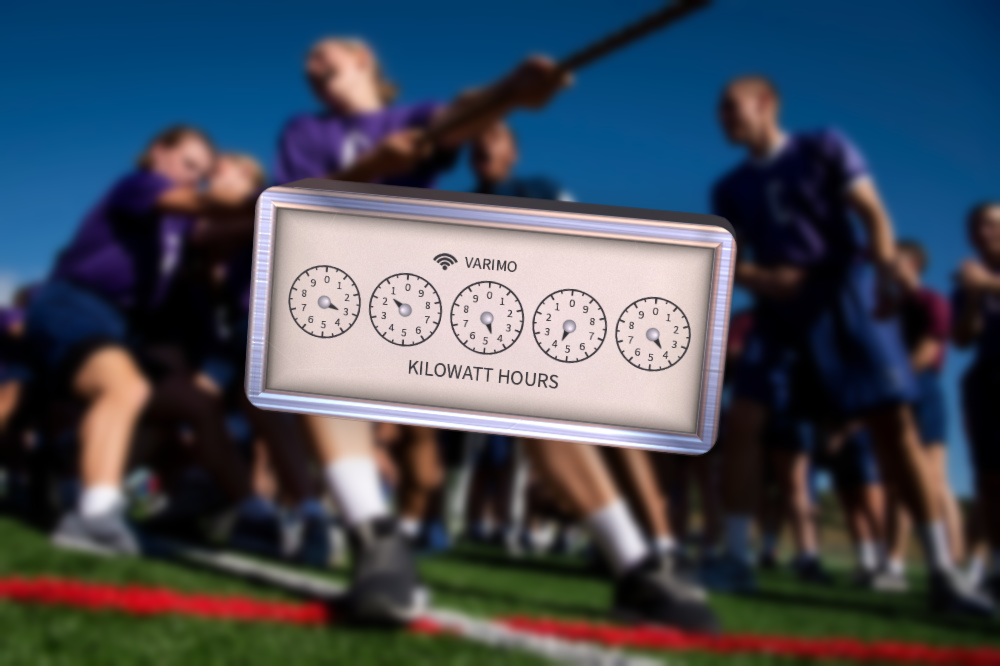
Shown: 31444 kWh
